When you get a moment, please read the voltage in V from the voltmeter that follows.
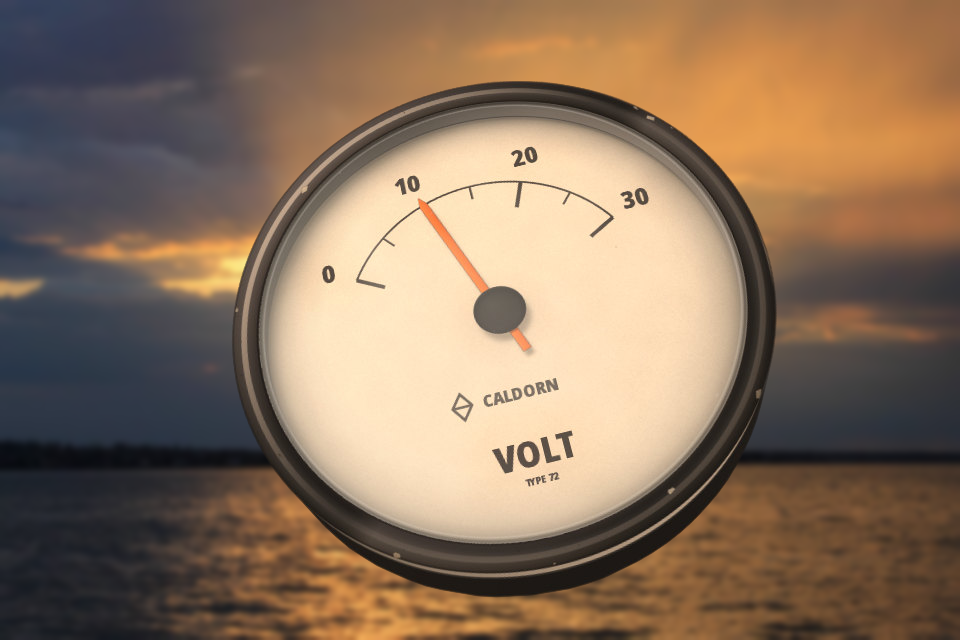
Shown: 10 V
